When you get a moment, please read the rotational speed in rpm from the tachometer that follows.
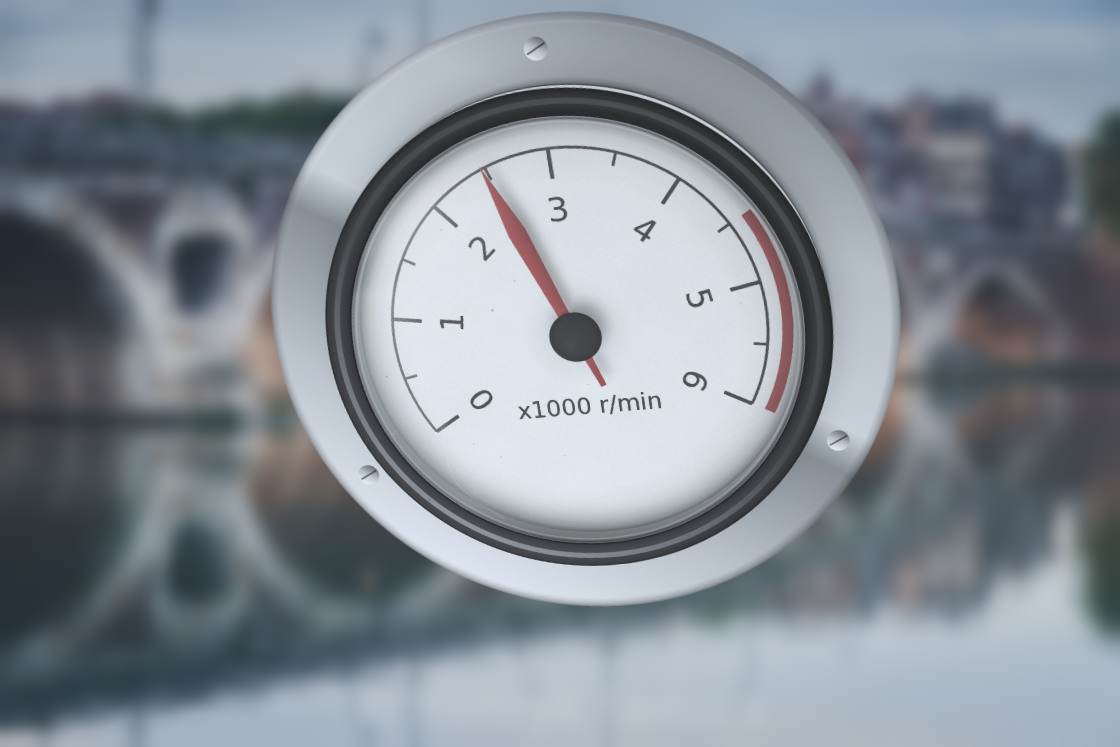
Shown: 2500 rpm
